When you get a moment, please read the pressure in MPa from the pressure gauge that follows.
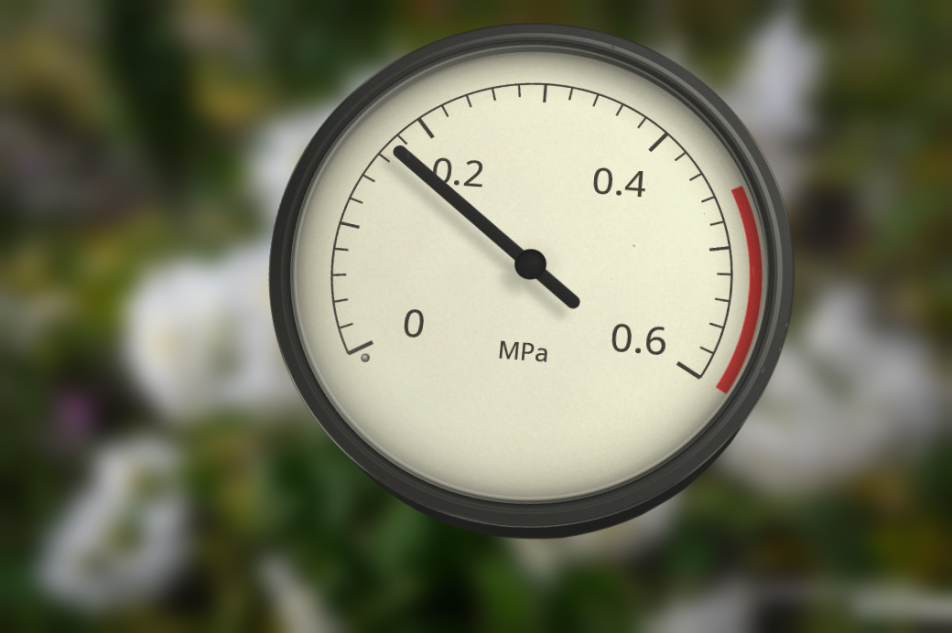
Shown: 0.17 MPa
